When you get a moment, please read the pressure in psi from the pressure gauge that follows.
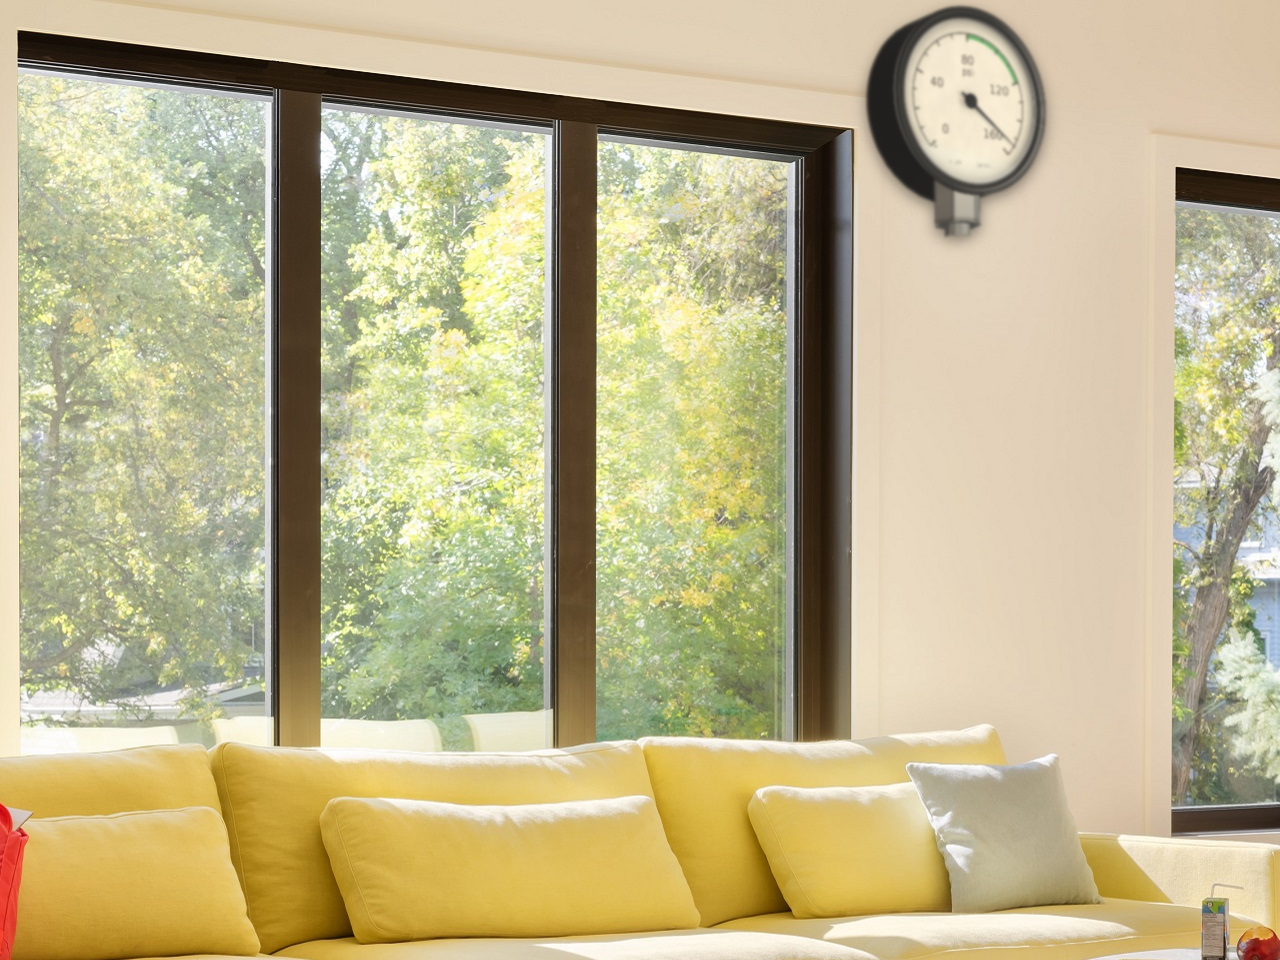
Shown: 155 psi
